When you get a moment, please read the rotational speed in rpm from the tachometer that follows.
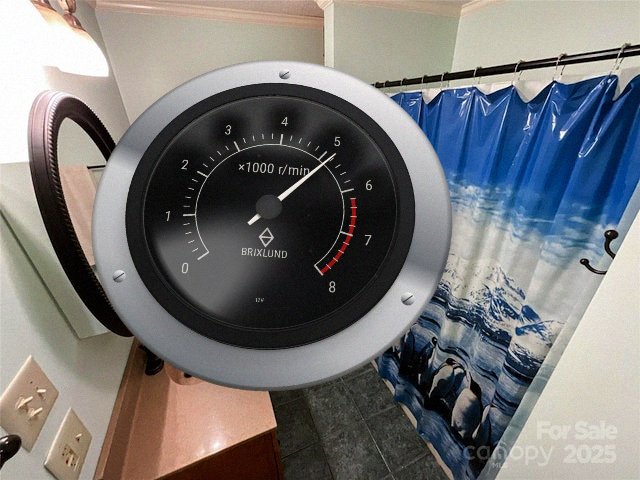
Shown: 5200 rpm
